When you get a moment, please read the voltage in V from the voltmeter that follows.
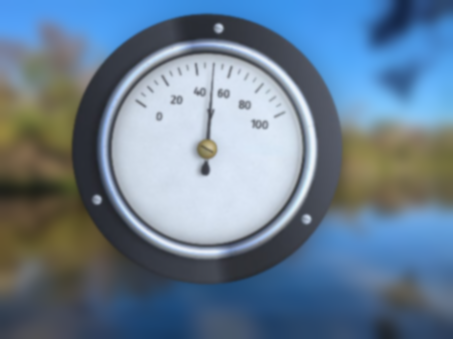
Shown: 50 V
